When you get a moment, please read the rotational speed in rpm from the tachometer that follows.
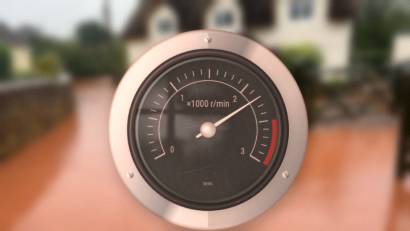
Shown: 2200 rpm
